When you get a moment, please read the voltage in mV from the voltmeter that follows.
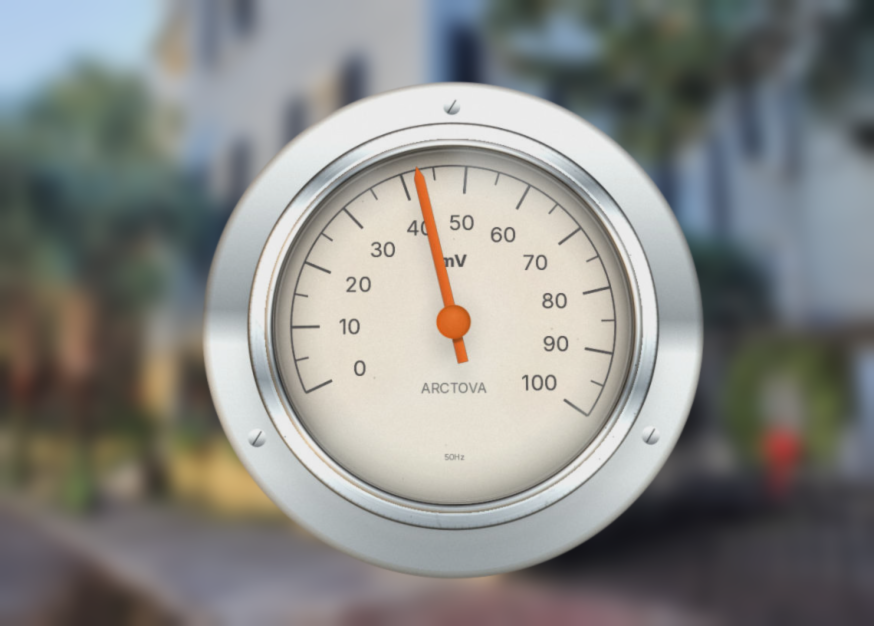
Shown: 42.5 mV
